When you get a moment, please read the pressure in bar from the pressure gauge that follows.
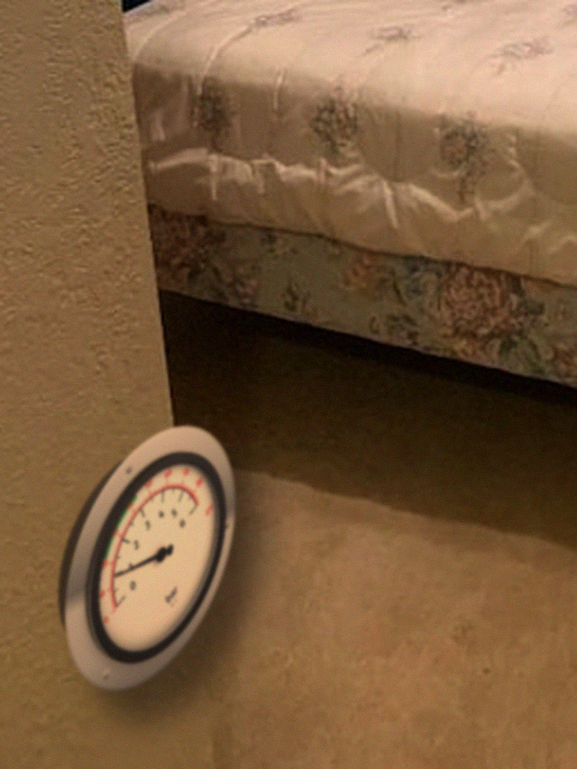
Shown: 1 bar
